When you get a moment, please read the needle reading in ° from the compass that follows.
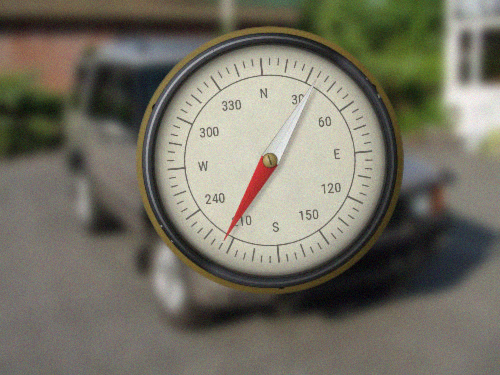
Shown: 215 °
